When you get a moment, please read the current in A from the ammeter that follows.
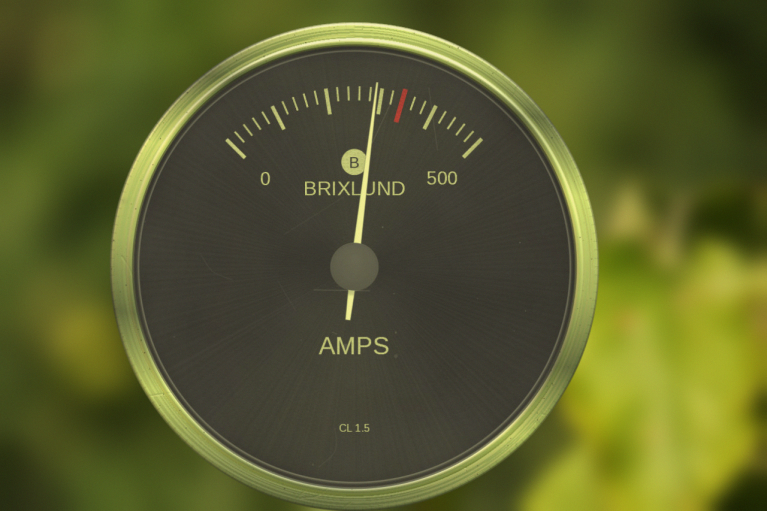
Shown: 290 A
